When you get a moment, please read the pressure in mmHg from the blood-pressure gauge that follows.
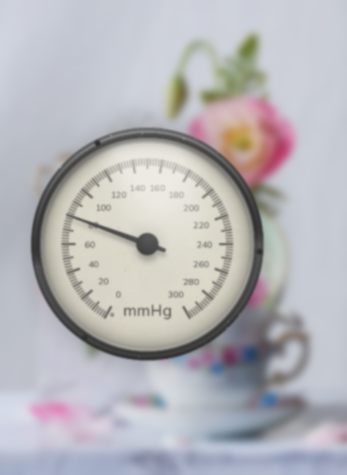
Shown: 80 mmHg
